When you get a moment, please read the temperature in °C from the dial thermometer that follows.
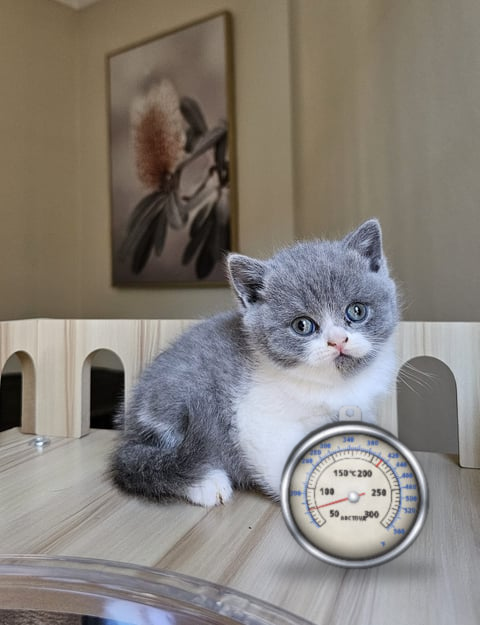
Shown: 75 °C
